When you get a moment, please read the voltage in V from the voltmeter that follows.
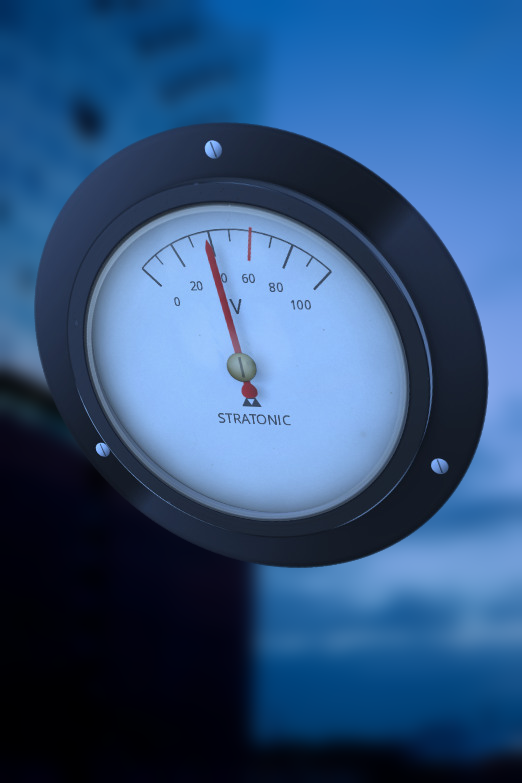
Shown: 40 V
